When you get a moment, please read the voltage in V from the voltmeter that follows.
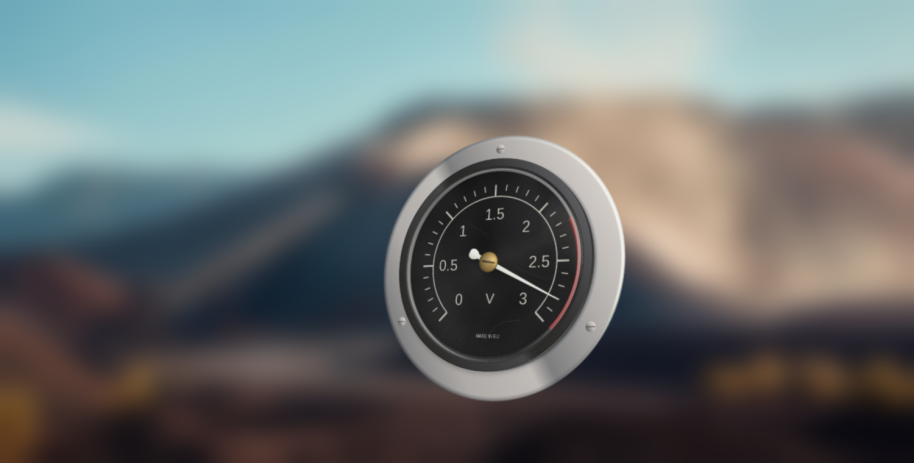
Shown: 2.8 V
